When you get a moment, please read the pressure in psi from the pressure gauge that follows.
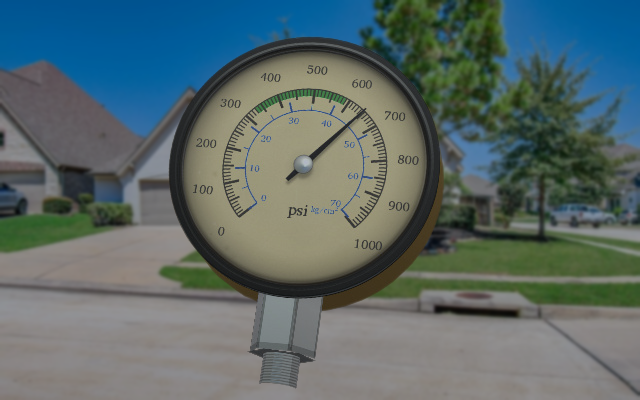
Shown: 650 psi
